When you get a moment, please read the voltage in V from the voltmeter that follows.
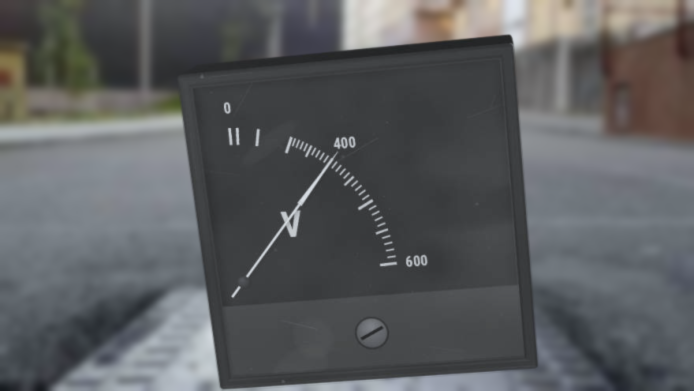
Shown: 400 V
